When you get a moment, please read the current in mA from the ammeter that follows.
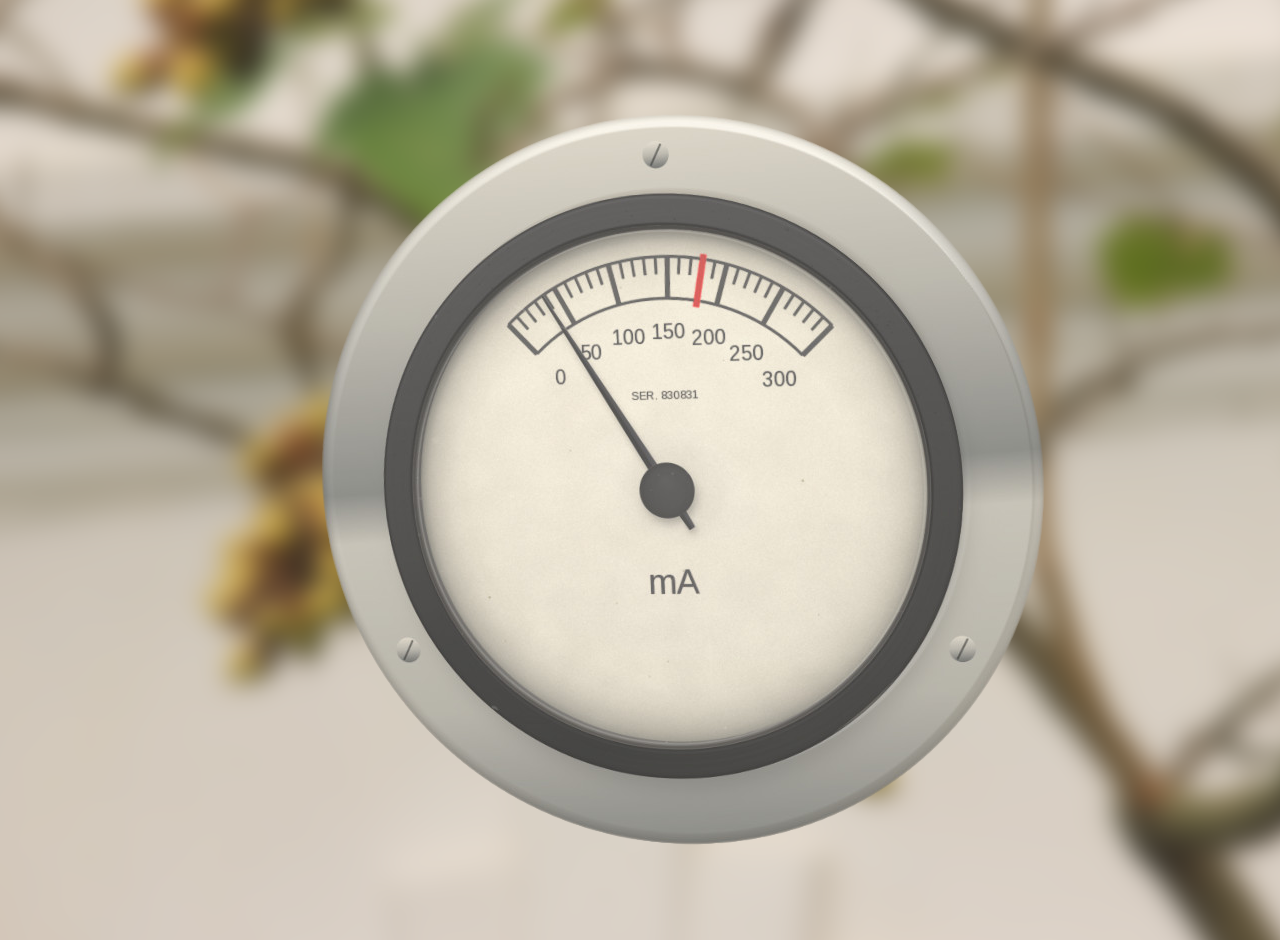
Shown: 40 mA
